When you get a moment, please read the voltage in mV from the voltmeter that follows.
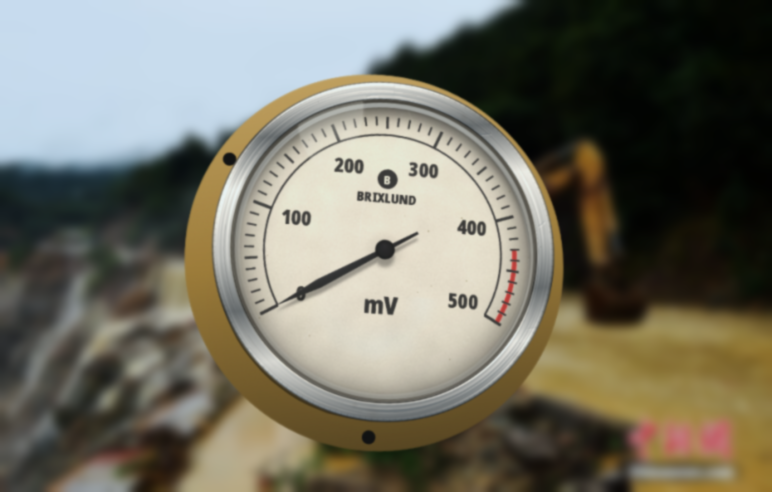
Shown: 0 mV
